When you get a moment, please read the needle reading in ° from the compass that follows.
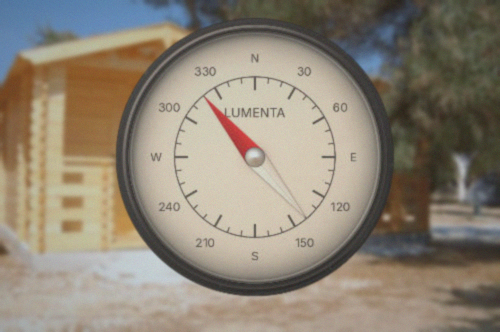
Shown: 320 °
